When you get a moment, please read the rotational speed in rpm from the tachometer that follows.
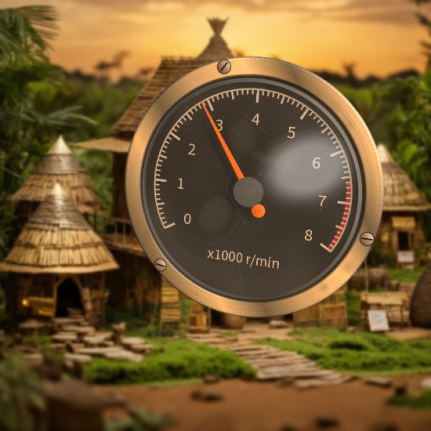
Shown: 2900 rpm
